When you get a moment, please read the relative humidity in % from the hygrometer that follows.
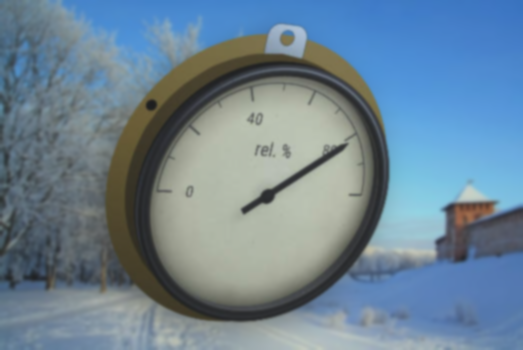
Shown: 80 %
